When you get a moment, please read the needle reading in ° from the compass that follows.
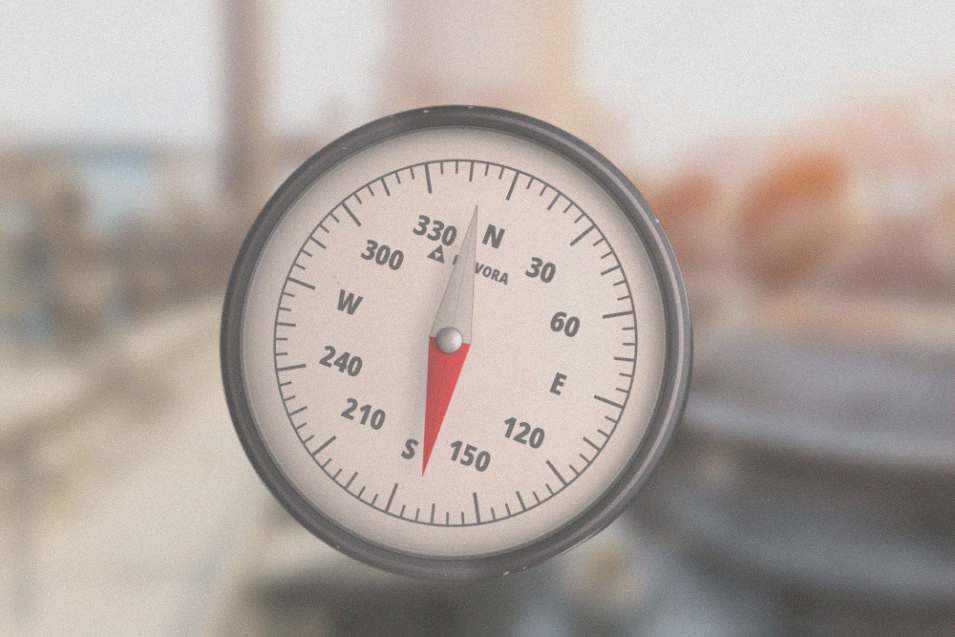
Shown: 170 °
